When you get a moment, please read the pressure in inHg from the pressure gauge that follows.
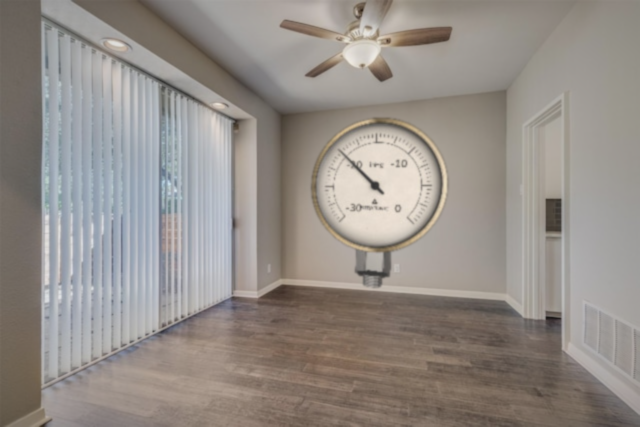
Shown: -20 inHg
